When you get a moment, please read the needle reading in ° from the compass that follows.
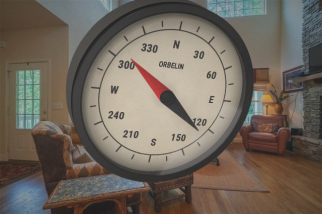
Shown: 307.5 °
